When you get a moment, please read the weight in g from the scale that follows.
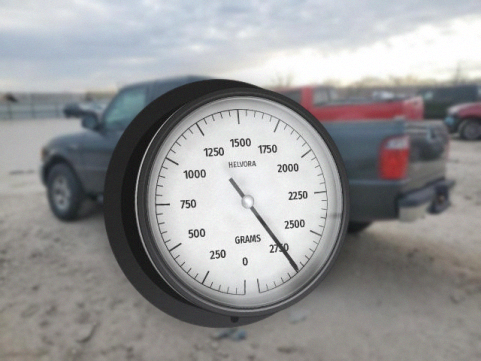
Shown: 2750 g
